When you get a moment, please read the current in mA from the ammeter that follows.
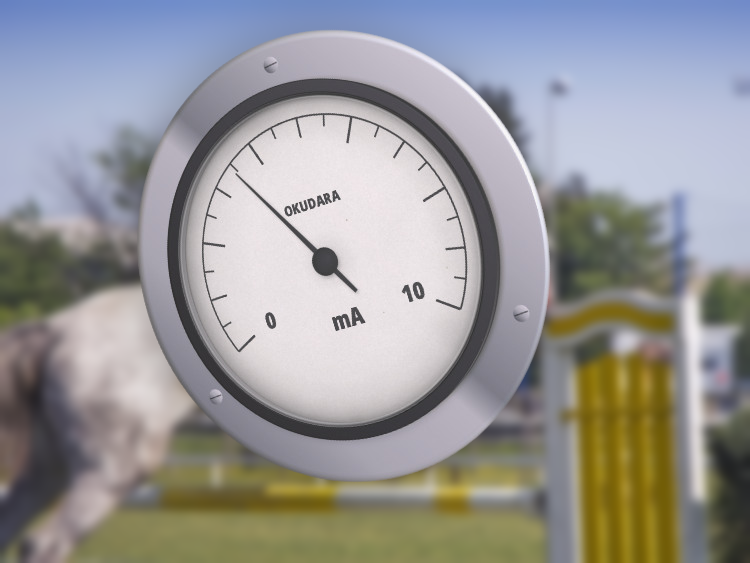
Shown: 3.5 mA
